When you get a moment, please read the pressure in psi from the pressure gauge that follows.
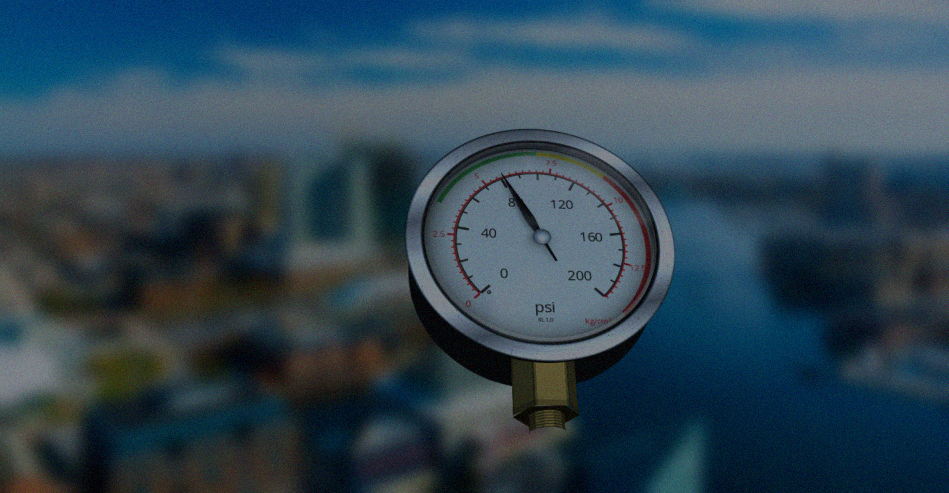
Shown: 80 psi
